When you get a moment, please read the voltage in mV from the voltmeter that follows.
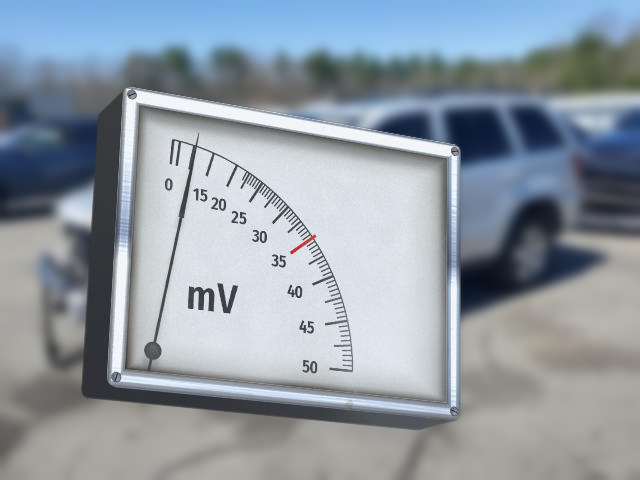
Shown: 10 mV
